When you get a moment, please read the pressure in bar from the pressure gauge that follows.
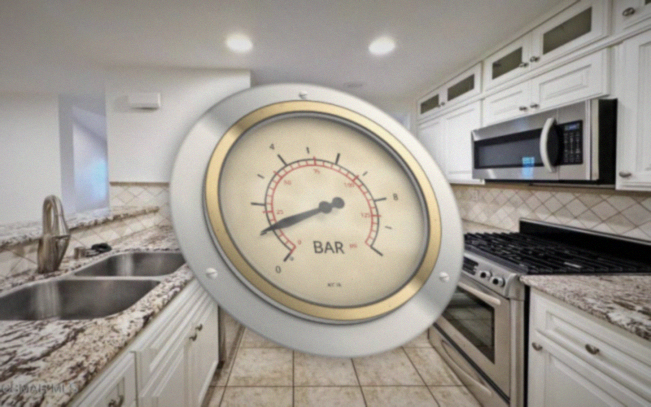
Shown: 1 bar
